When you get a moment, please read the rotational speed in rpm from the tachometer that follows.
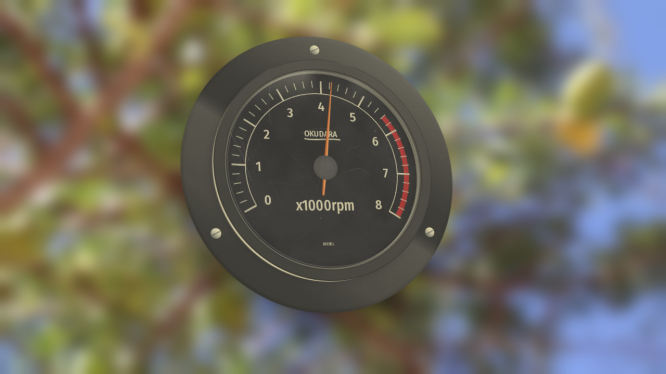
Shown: 4200 rpm
